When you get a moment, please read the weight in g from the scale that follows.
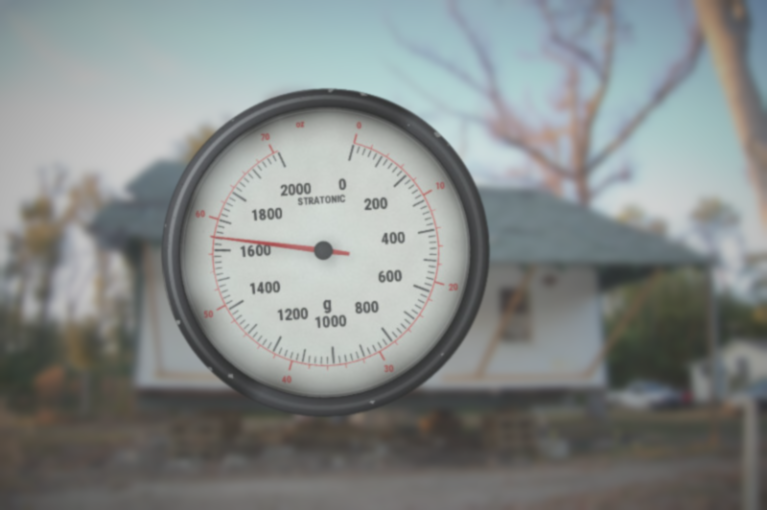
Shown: 1640 g
